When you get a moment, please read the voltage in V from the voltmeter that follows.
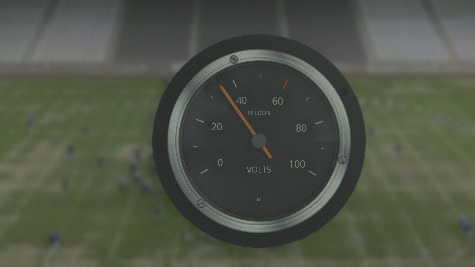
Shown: 35 V
